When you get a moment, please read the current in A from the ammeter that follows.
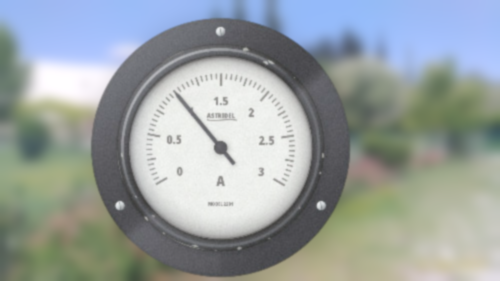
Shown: 1 A
